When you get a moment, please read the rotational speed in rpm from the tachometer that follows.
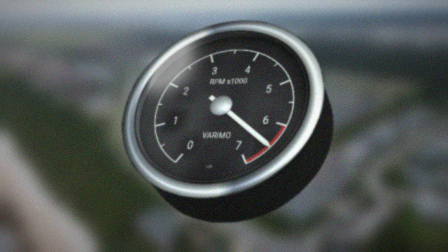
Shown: 6500 rpm
